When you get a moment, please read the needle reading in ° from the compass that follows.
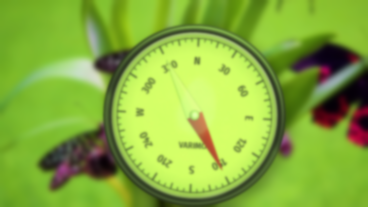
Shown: 150 °
